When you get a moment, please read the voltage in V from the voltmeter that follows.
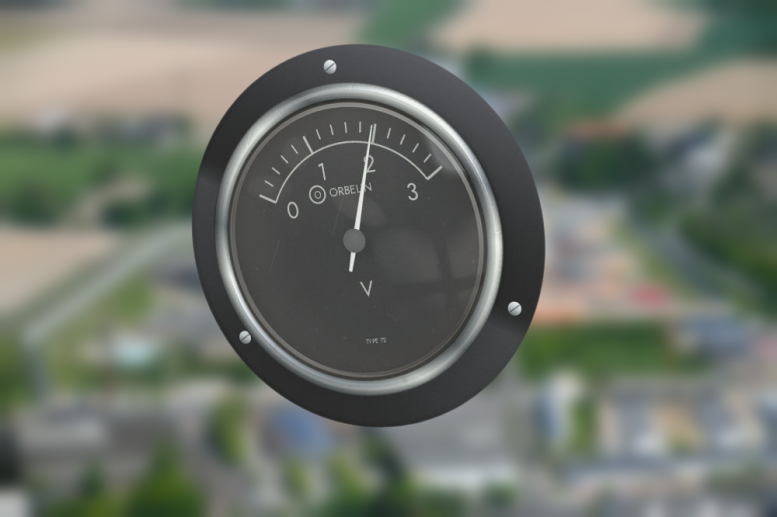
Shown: 2 V
